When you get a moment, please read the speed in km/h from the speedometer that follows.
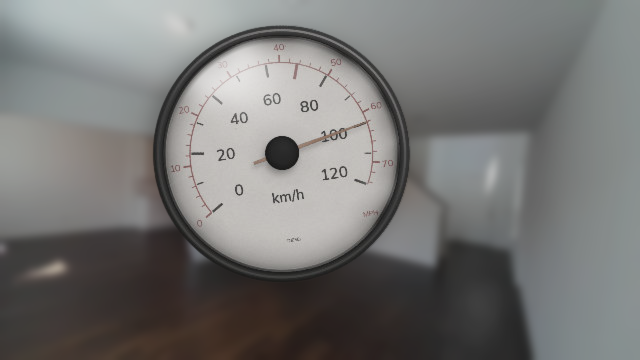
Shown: 100 km/h
